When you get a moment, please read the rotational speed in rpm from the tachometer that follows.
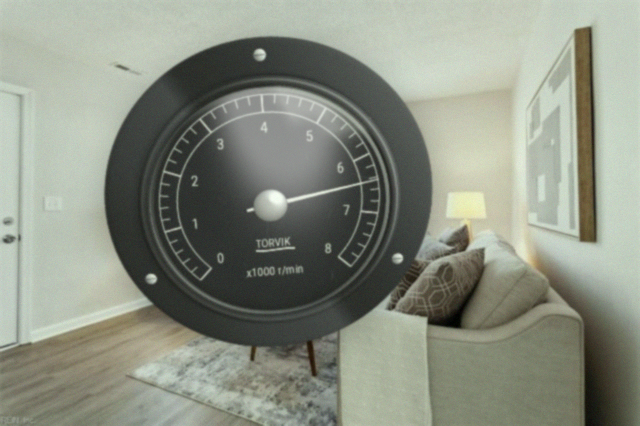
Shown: 6400 rpm
